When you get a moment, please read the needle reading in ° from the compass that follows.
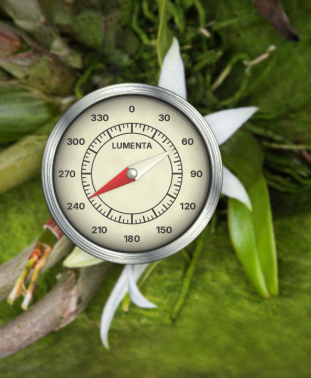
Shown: 240 °
